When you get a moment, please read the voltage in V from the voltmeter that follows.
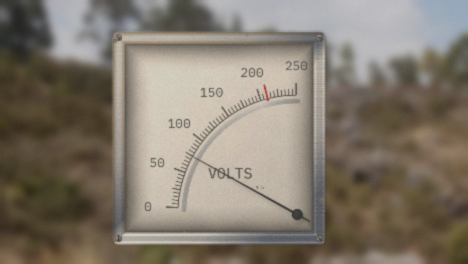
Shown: 75 V
